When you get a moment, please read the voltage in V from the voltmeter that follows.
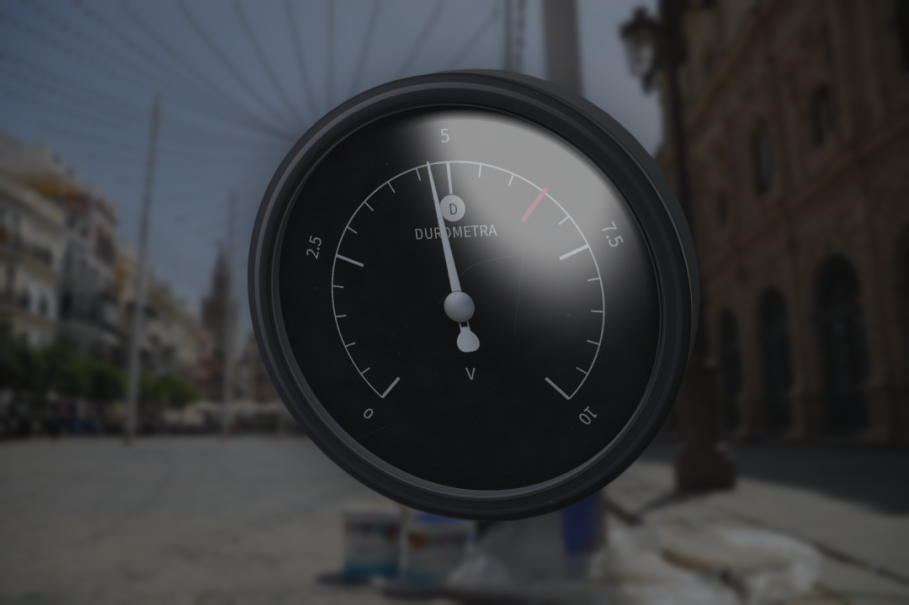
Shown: 4.75 V
